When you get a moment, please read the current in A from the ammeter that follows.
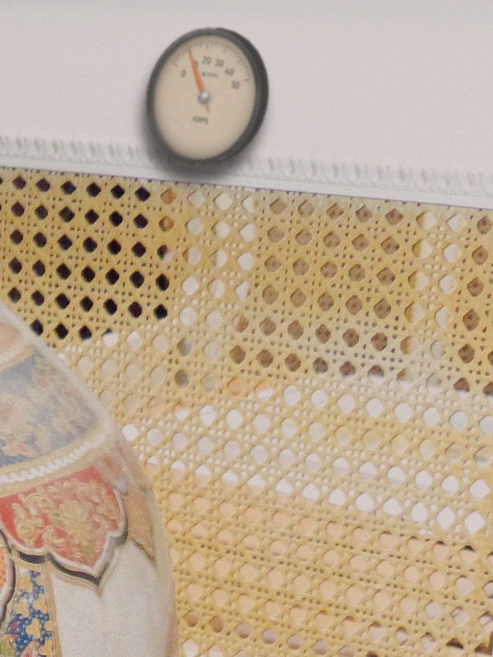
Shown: 10 A
